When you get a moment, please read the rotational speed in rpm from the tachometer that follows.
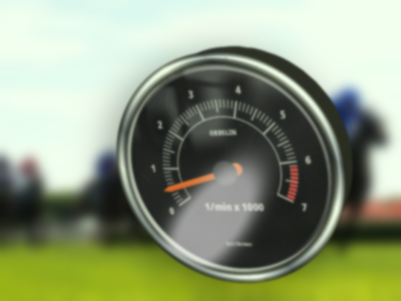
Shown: 500 rpm
